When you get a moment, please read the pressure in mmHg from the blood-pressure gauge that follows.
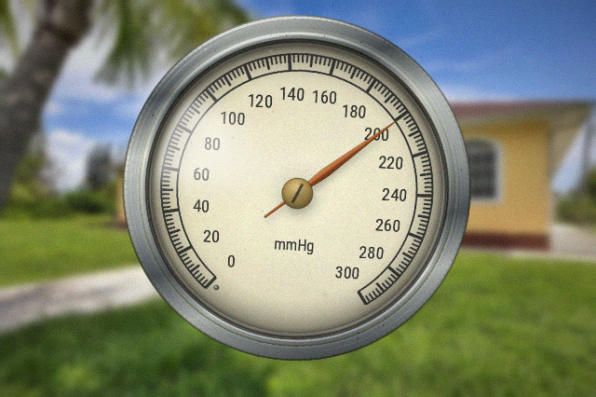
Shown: 200 mmHg
